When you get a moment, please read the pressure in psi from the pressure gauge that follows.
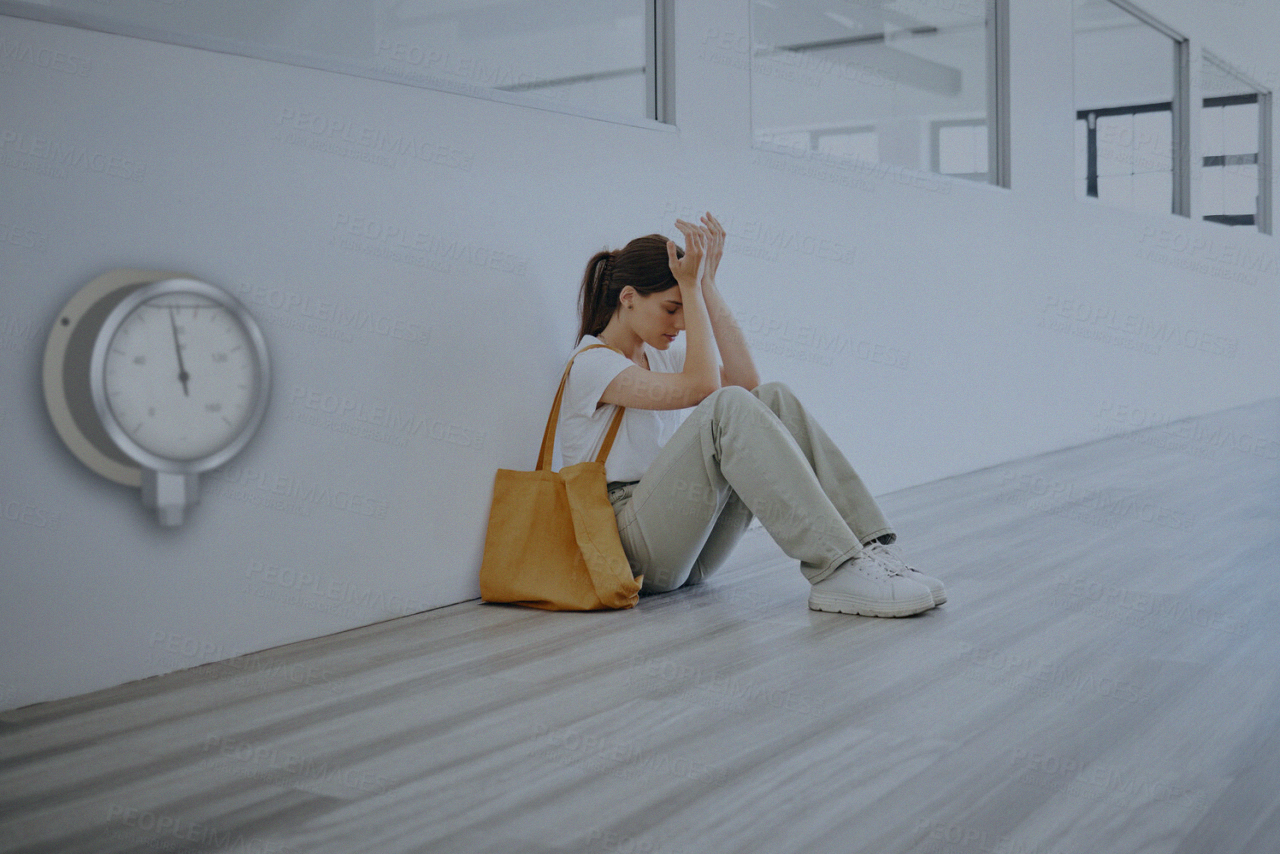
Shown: 75 psi
